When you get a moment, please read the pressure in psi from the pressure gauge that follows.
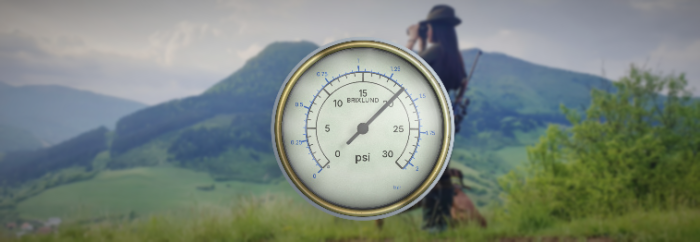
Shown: 20 psi
